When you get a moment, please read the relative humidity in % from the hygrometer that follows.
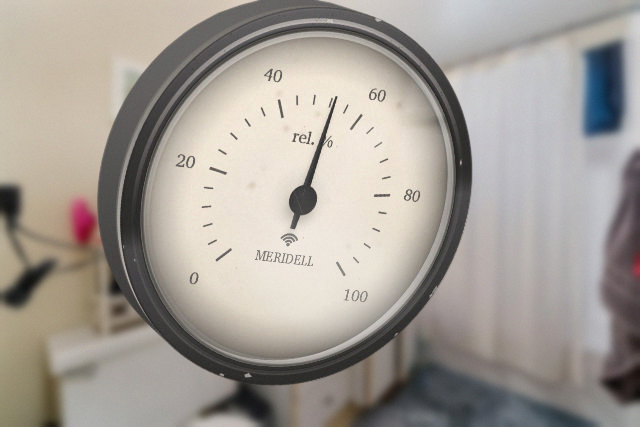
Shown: 52 %
